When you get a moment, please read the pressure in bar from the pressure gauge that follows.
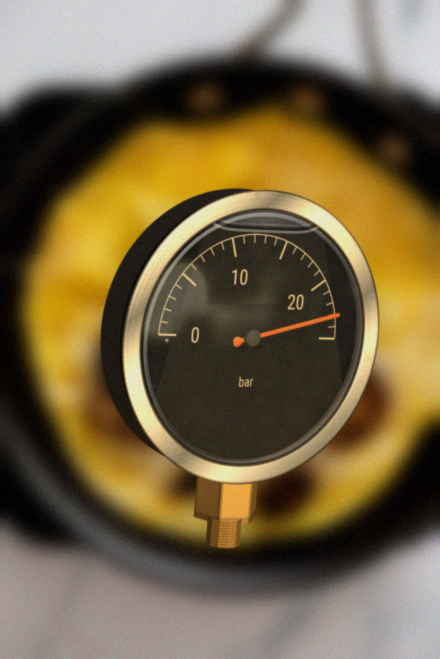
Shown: 23 bar
